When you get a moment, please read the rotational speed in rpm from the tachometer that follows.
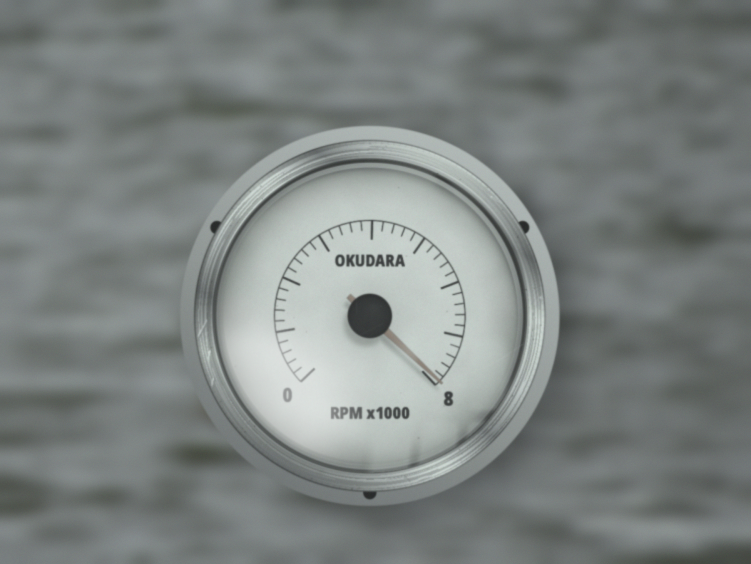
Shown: 7900 rpm
